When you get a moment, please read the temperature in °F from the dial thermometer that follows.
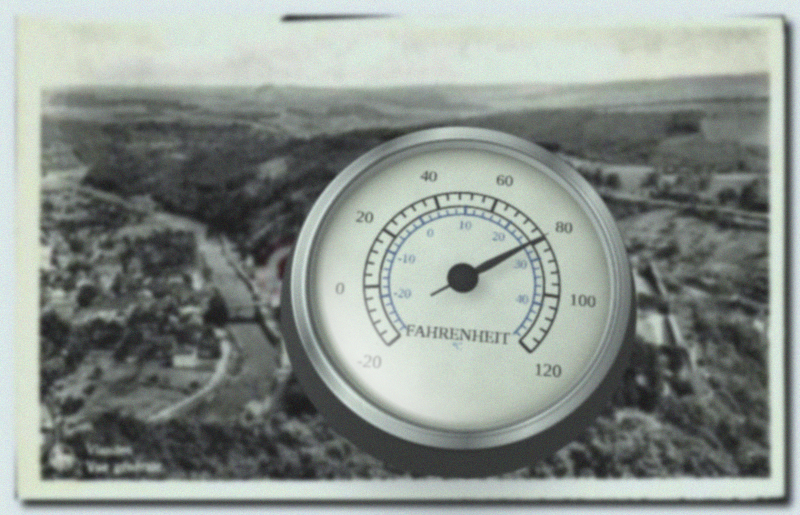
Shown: 80 °F
